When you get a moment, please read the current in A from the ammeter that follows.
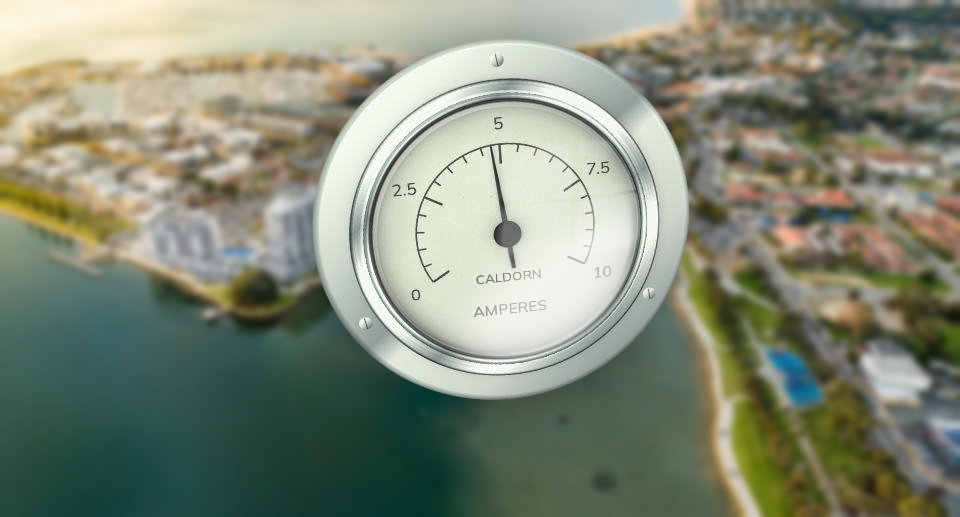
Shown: 4.75 A
